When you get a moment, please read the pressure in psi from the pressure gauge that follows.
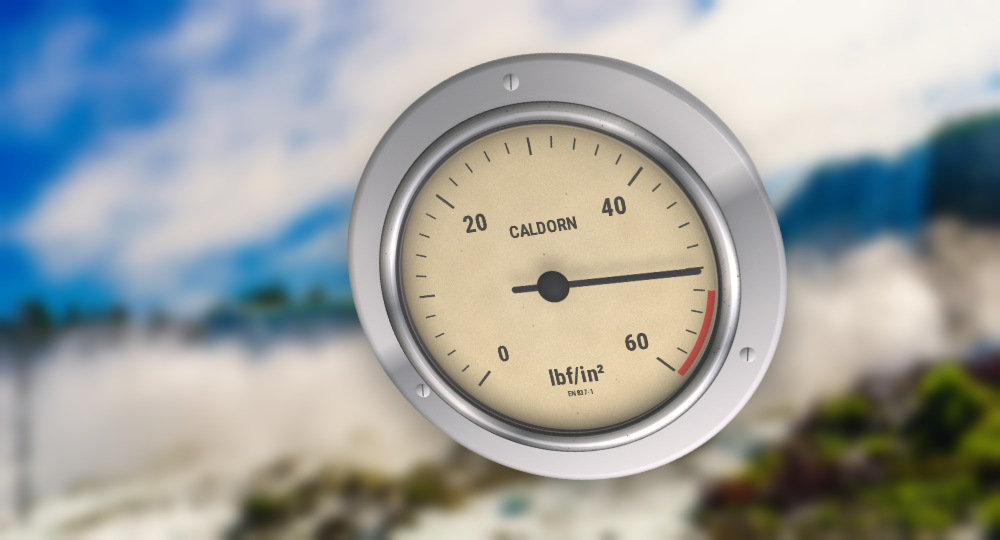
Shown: 50 psi
